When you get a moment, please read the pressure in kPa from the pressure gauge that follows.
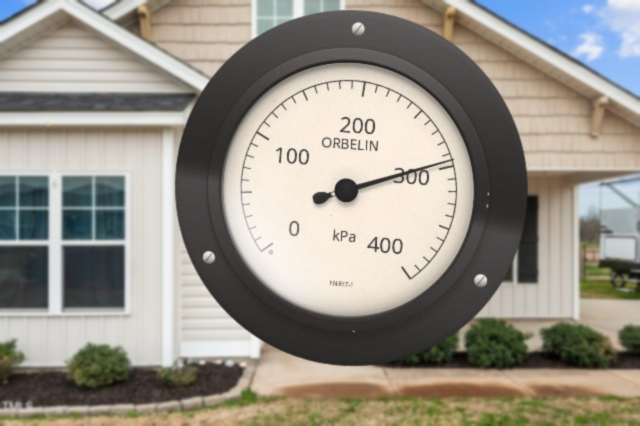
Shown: 295 kPa
